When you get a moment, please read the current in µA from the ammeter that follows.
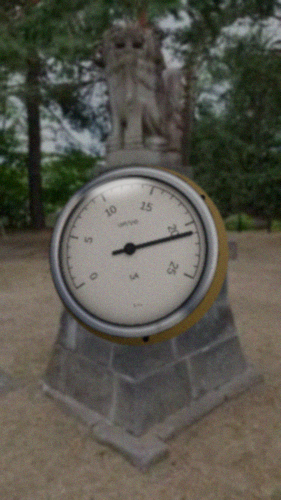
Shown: 21 µA
